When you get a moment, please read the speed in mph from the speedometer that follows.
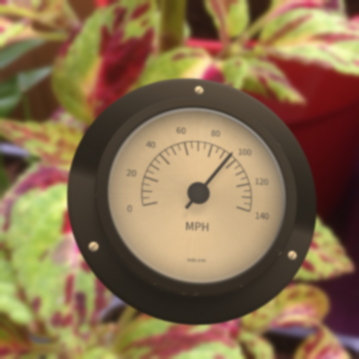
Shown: 95 mph
